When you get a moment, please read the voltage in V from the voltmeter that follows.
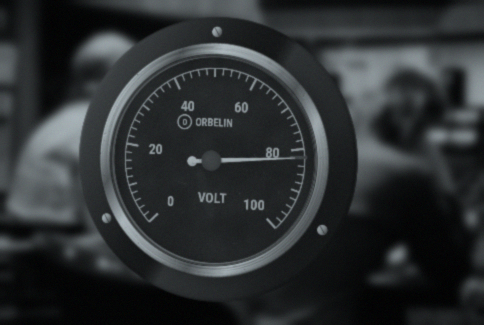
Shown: 82 V
